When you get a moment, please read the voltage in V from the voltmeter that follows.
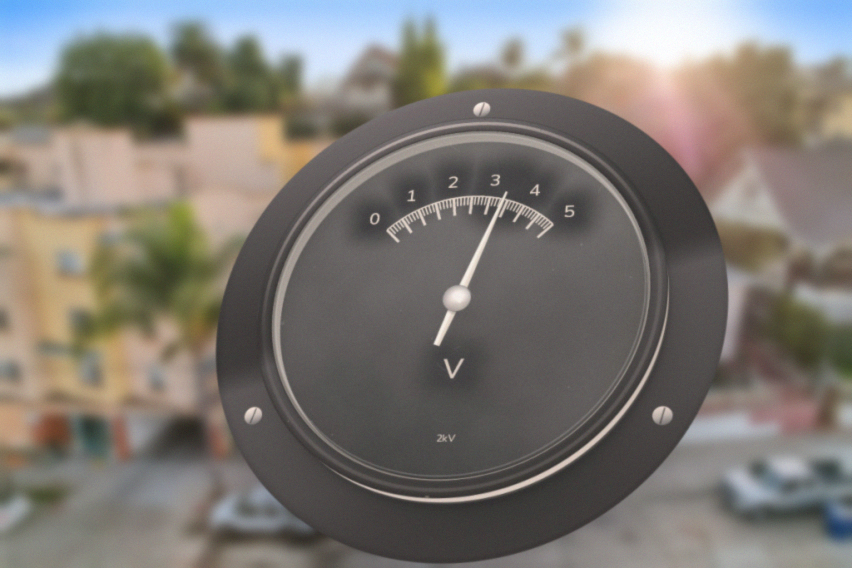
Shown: 3.5 V
